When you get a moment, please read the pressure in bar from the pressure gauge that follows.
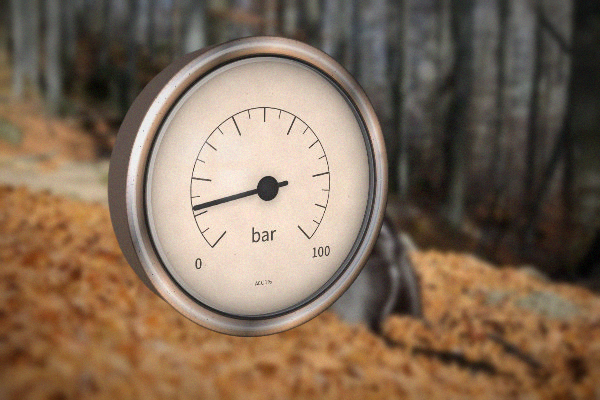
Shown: 12.5 bar
